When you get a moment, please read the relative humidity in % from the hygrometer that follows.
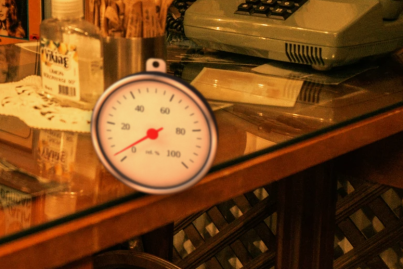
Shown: 4 %
